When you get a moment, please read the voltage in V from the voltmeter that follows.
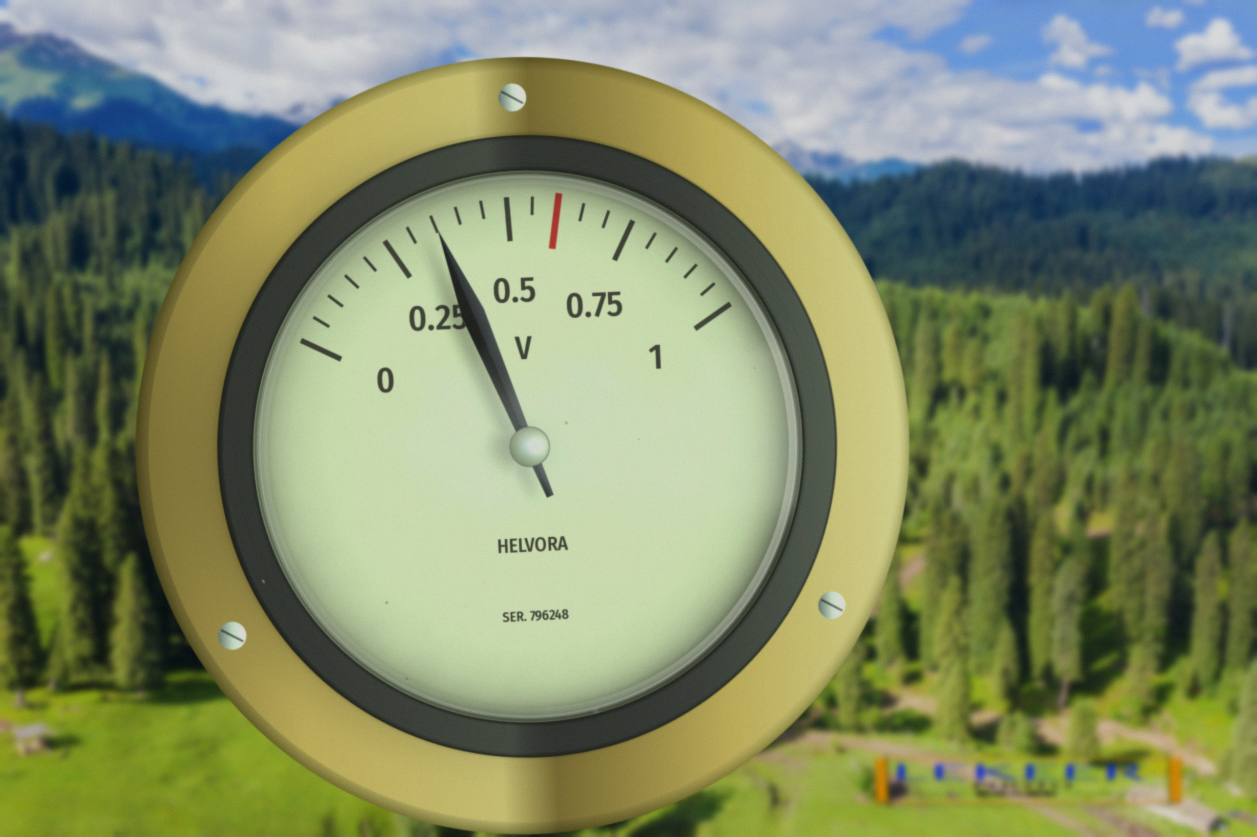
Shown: 0.35 V
